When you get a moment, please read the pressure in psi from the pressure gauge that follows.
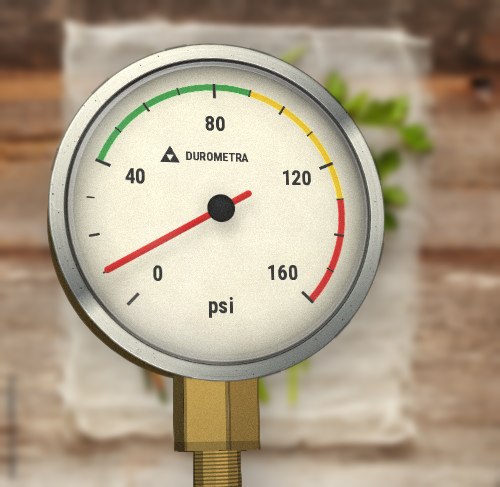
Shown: 10 psi
